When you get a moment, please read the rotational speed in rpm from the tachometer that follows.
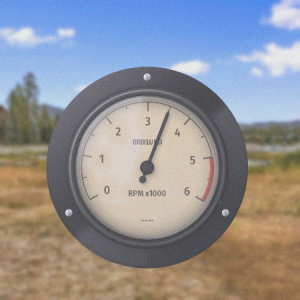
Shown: 3500 rpm
